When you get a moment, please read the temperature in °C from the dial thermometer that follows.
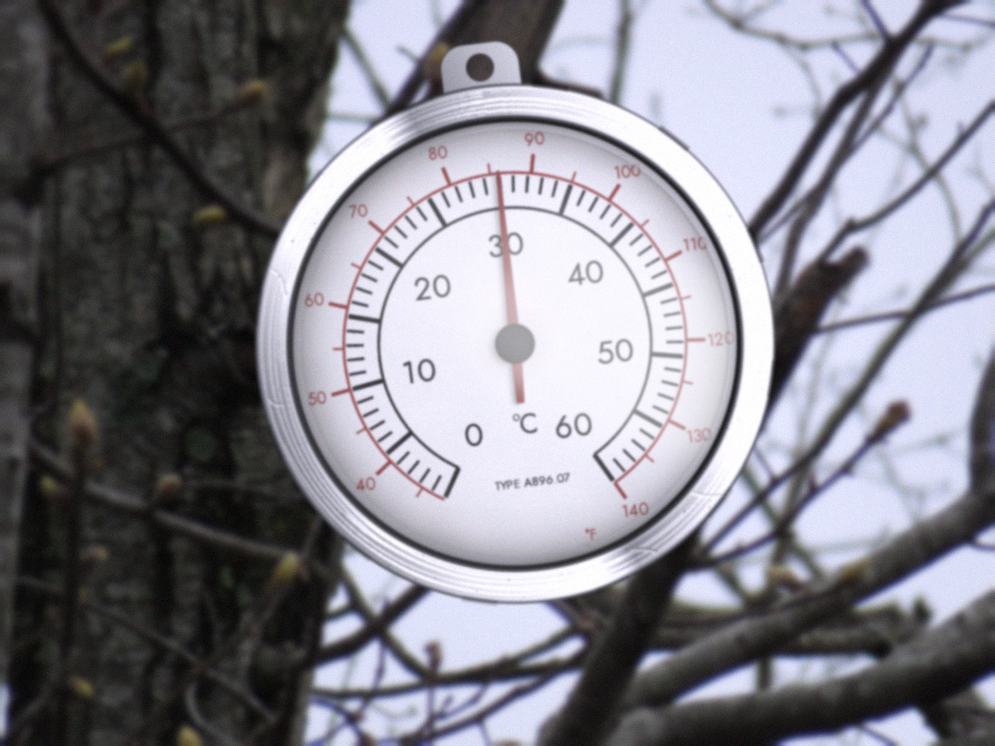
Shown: 30 °C
